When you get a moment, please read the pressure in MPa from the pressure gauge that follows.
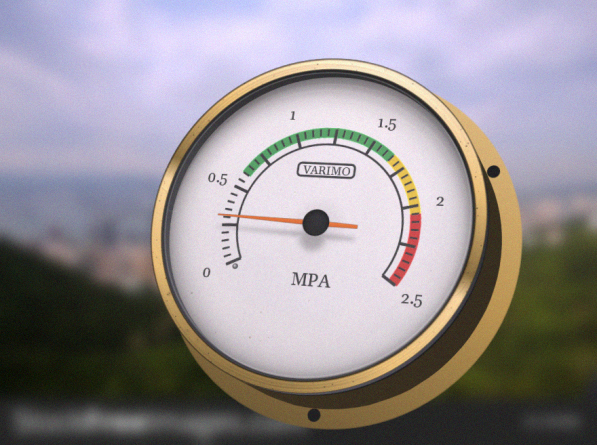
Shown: 0.3 MPa
